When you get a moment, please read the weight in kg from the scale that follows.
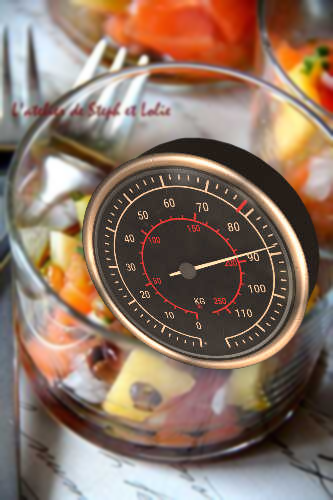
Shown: 88 kg
